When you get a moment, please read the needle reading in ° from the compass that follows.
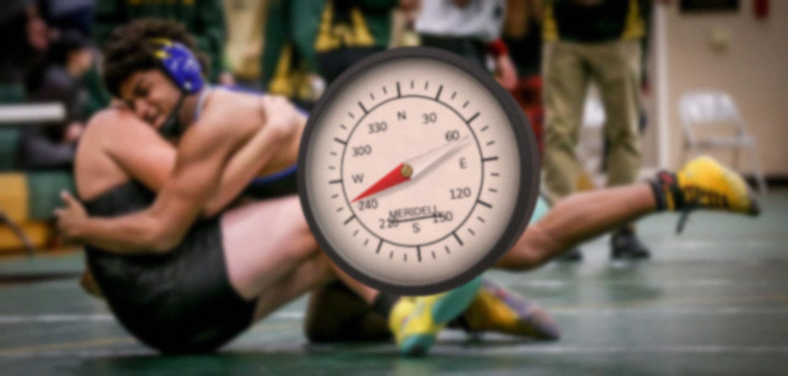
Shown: 250 °
